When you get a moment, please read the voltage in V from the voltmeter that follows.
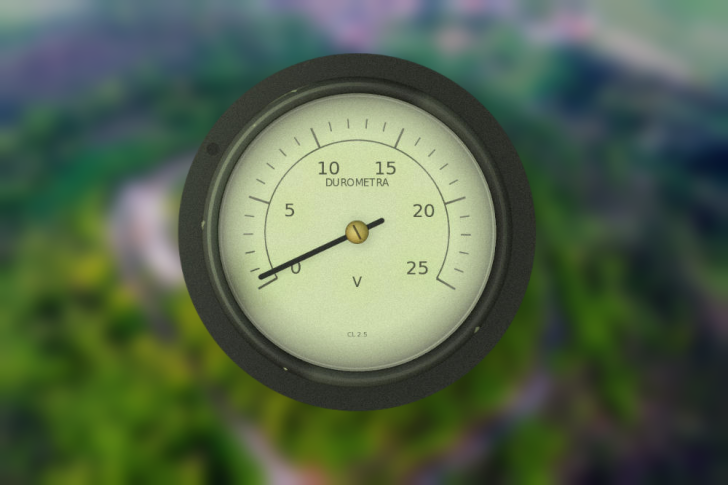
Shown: 0.5 V
